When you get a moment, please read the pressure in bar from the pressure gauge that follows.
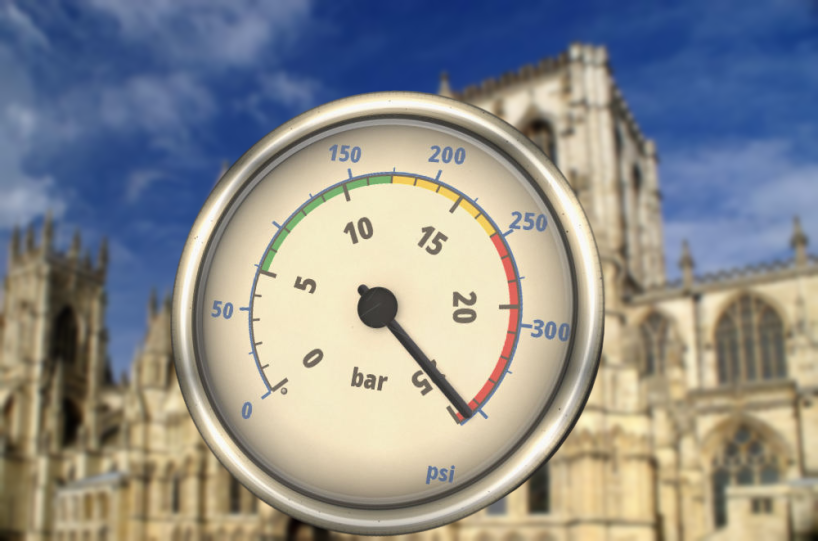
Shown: 24.5 bar
